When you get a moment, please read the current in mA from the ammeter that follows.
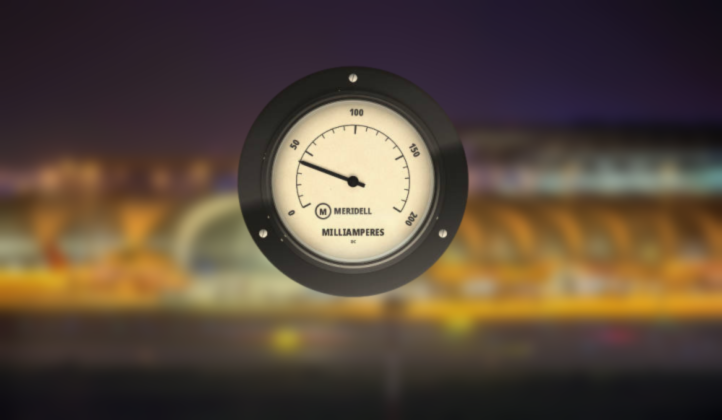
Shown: 40 mA
